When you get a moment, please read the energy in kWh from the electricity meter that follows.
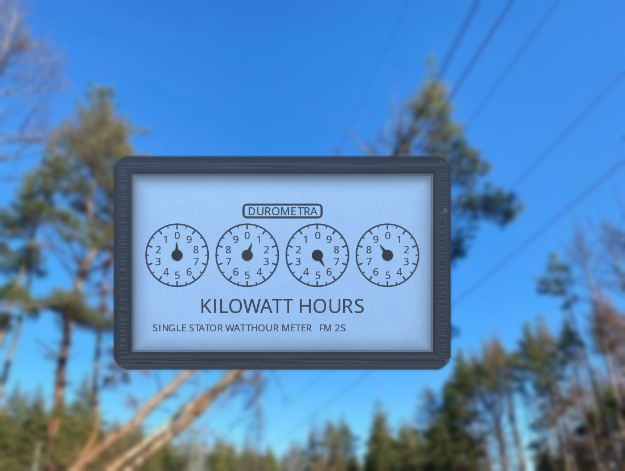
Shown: 59 kWh
